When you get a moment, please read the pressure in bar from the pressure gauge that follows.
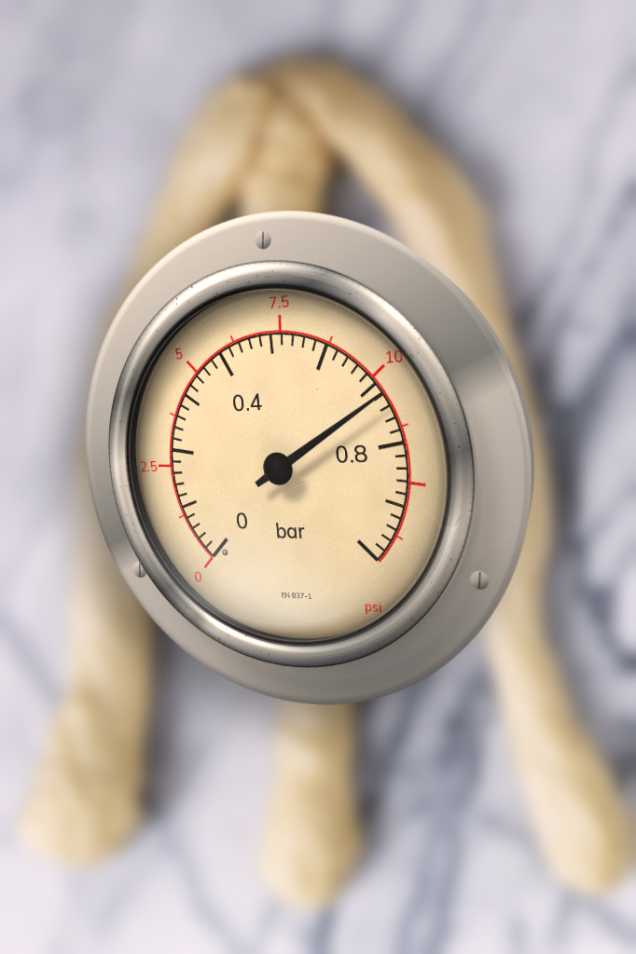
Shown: 0.72 bar
